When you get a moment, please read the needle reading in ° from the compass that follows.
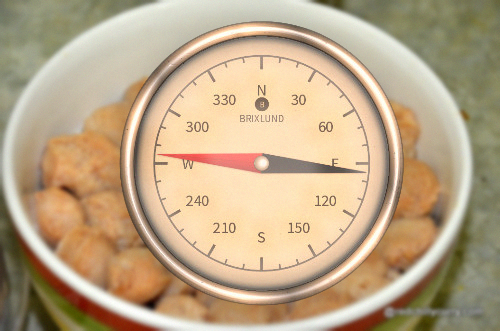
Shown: 275 °
